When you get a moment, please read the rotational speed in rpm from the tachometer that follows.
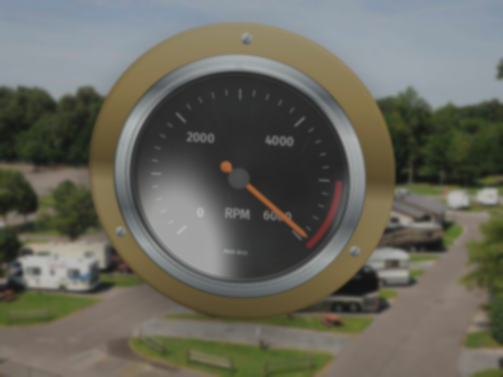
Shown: 5900 rpm
